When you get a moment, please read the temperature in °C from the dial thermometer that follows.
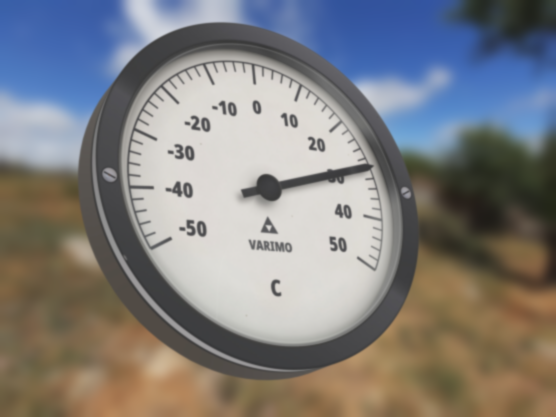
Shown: 30 °C
